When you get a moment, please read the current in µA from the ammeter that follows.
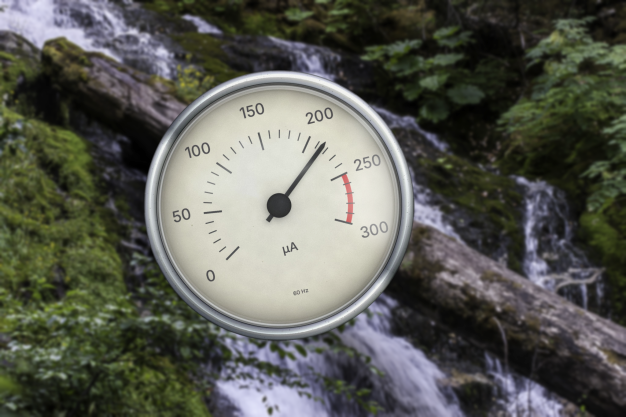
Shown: 215 µA
